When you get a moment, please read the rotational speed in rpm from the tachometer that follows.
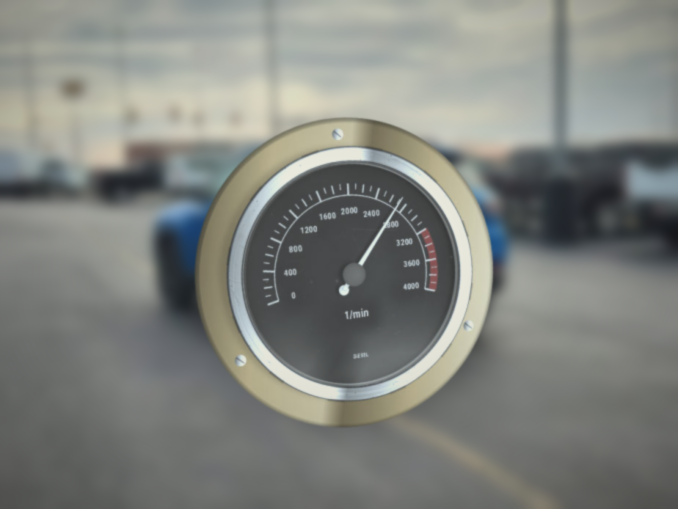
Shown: 2700 rpm
